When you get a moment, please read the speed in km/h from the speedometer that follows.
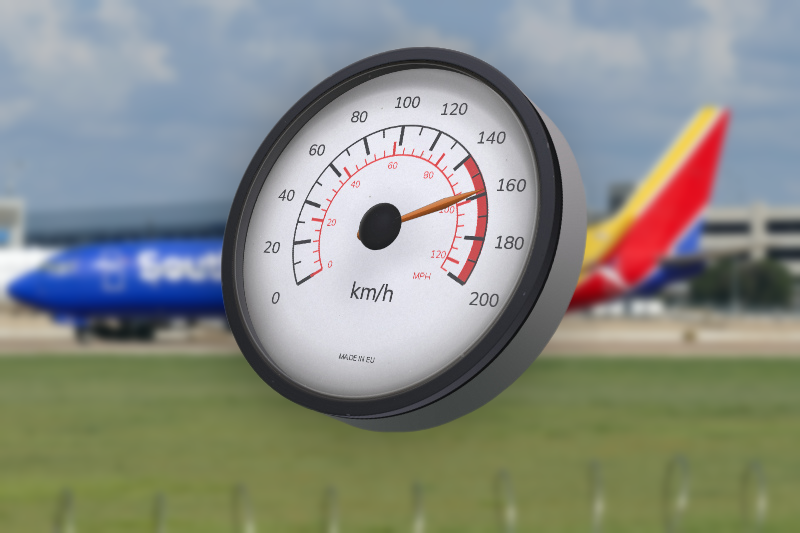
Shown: 160 km/h
